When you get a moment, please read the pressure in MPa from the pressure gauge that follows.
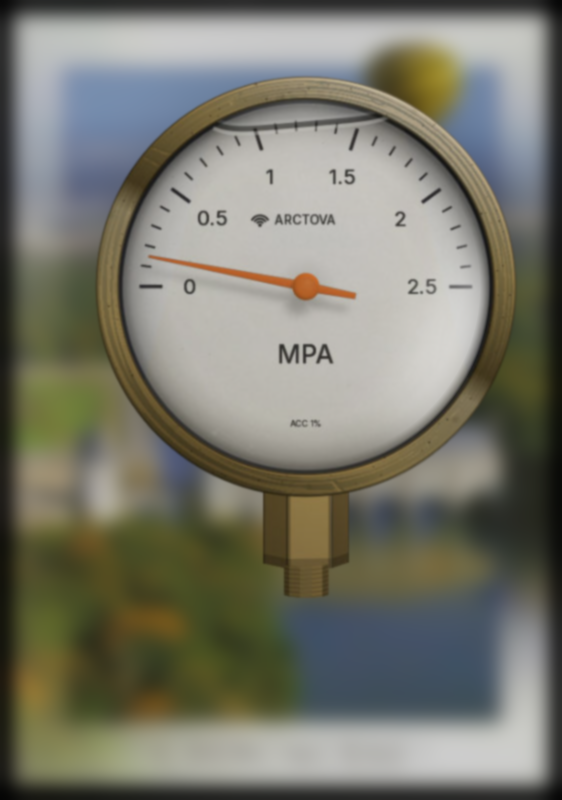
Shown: 0.15 MPa
